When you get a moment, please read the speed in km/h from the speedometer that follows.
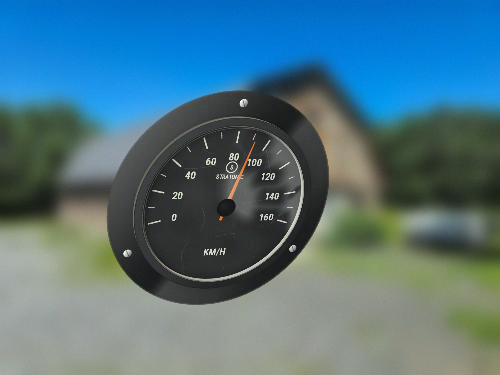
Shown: 90 km/h
